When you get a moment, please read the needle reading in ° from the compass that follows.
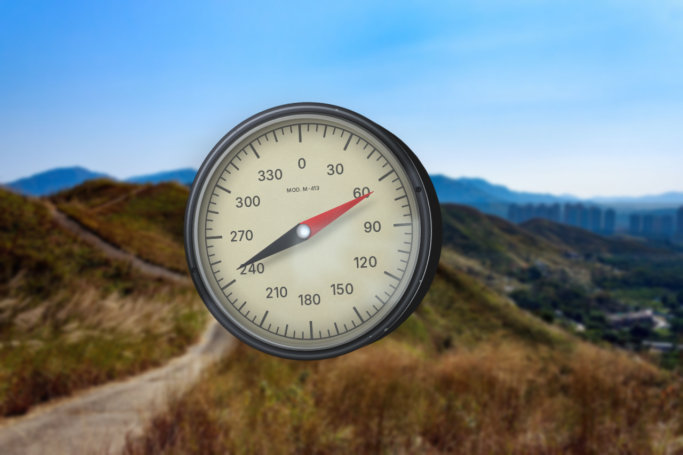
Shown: 65 °
